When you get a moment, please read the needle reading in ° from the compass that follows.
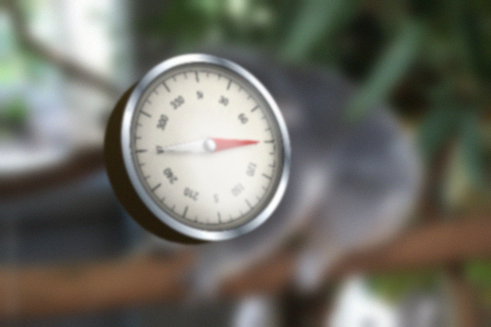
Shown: 90 °
